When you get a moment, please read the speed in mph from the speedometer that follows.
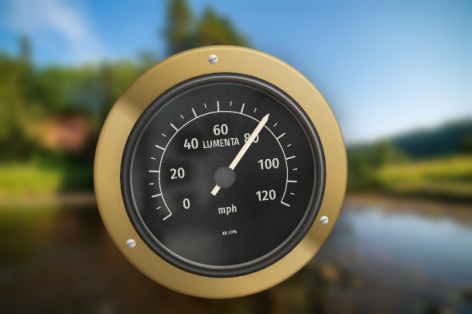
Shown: 80 mph
